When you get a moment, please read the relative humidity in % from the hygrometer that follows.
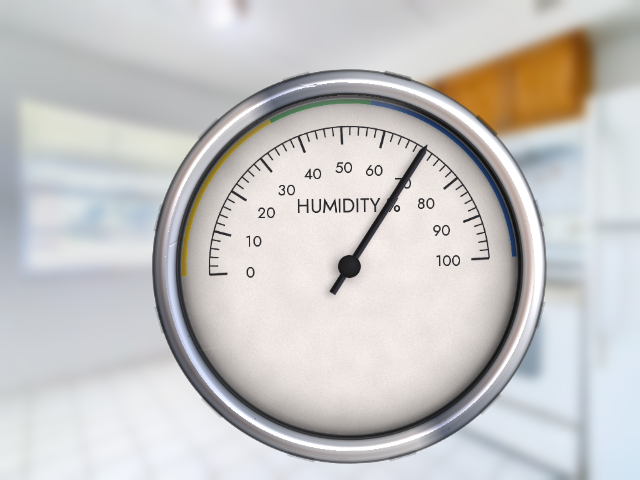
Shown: 70 %
